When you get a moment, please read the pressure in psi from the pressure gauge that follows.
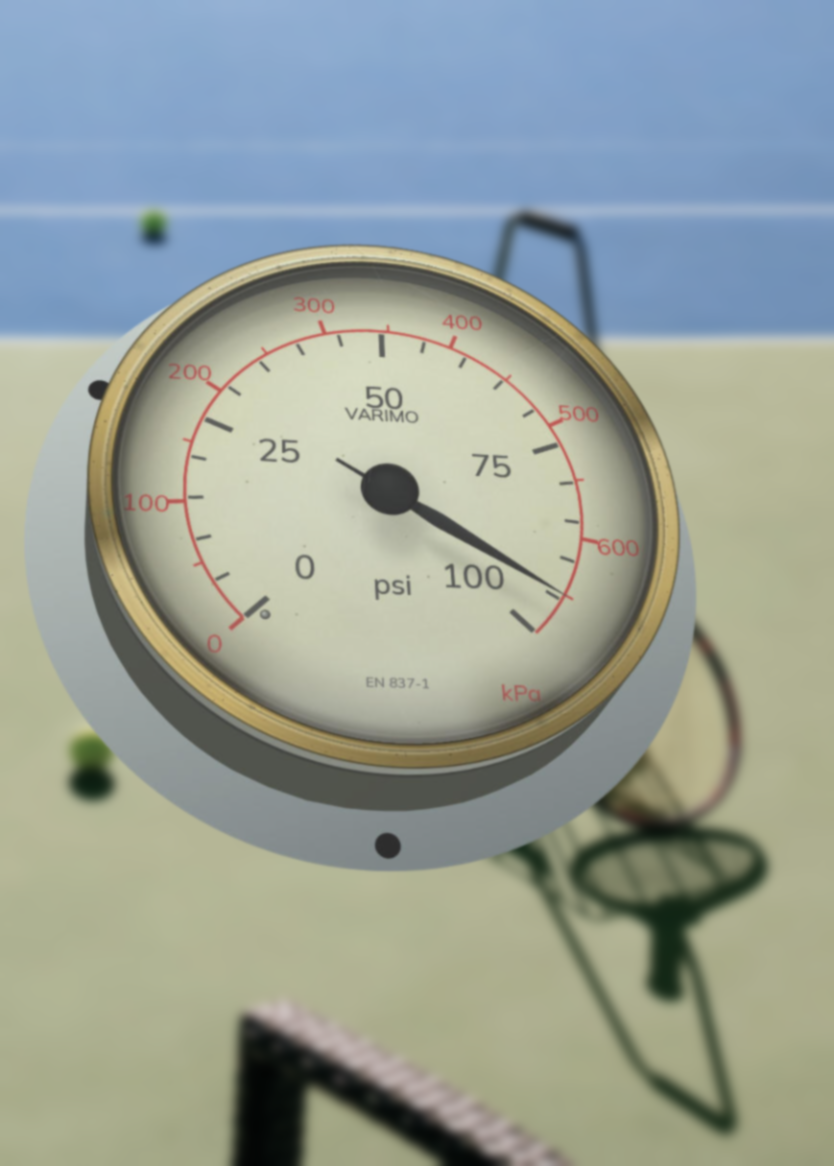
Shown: 95 psi
